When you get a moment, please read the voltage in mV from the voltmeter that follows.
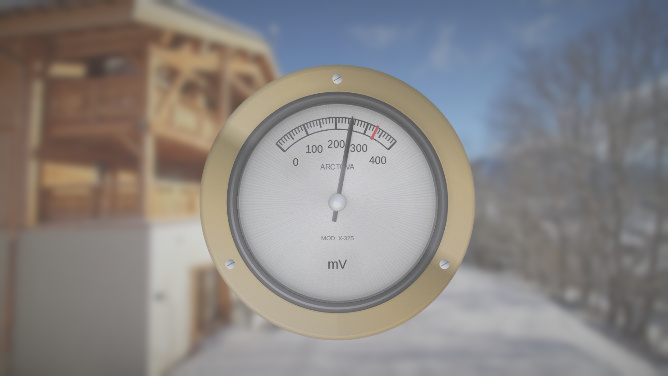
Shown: 250 mV
